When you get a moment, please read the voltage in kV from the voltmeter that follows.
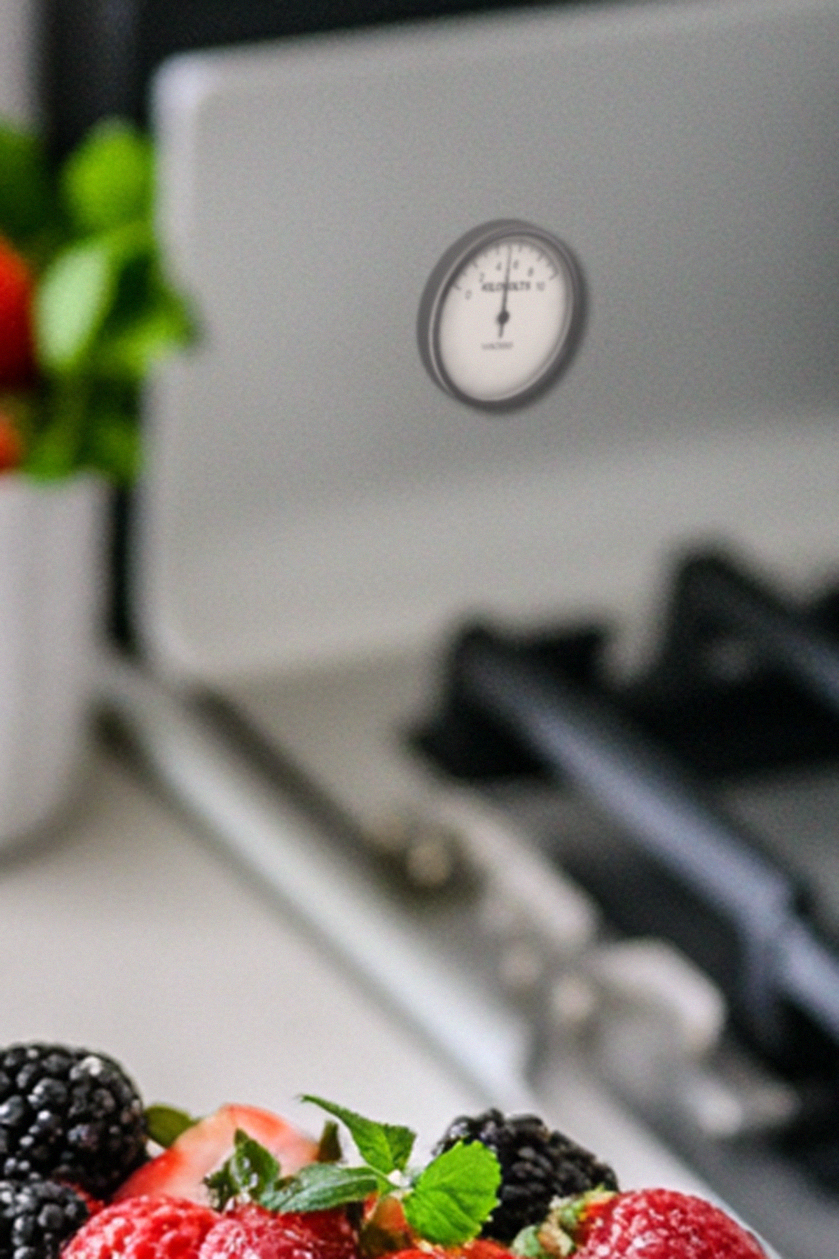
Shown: 5 kV
